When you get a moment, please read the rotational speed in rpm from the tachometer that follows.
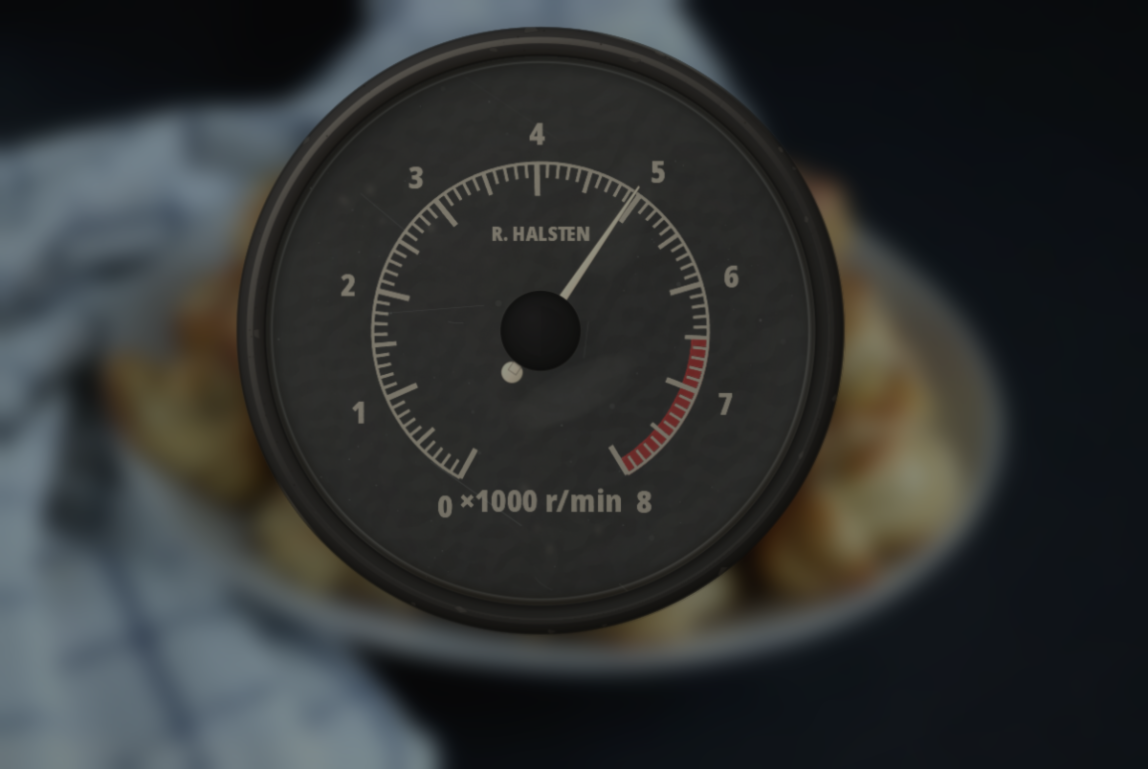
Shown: 4950 rpm
